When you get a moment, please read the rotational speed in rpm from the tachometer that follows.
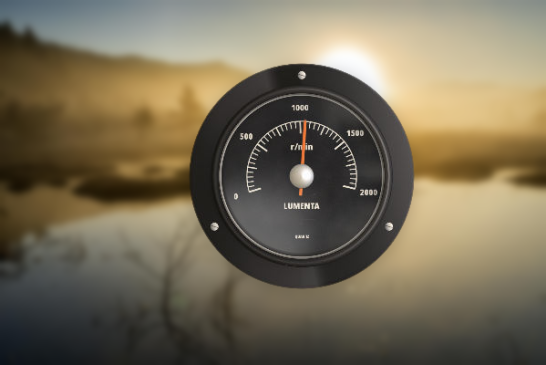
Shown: 1050 rpm
